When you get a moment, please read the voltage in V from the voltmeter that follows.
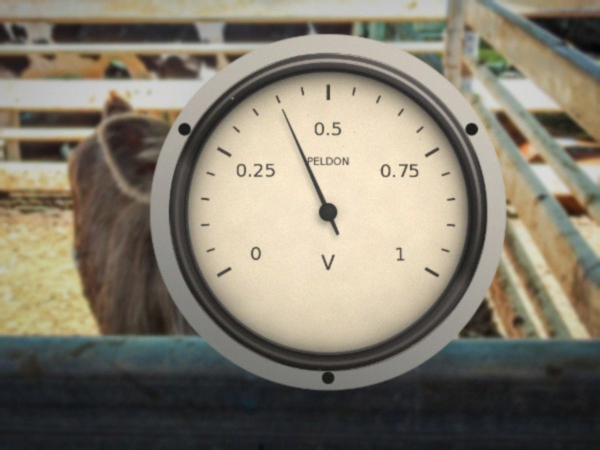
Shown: 0.4 V
